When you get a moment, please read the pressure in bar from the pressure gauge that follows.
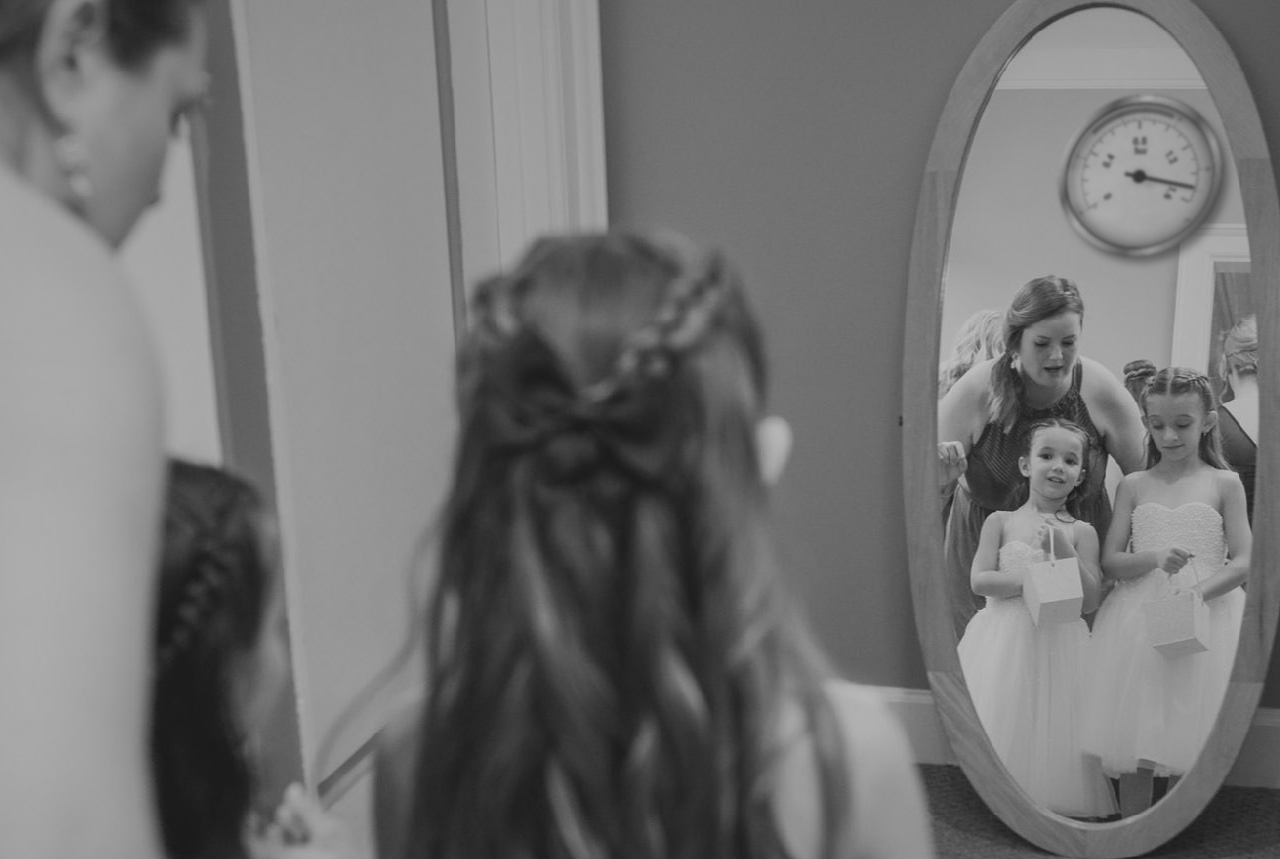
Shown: 1.5 bar
